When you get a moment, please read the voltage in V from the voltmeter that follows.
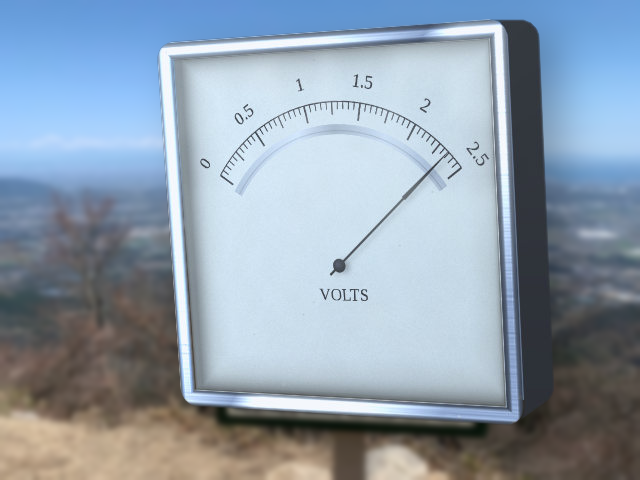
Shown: 2.35 V
